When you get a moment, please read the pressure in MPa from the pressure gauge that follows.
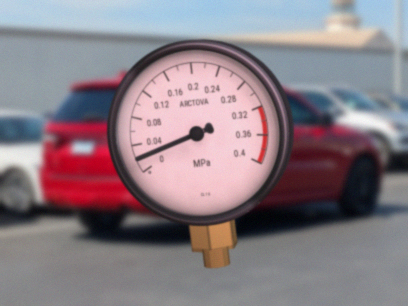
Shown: 0.02 MPa
